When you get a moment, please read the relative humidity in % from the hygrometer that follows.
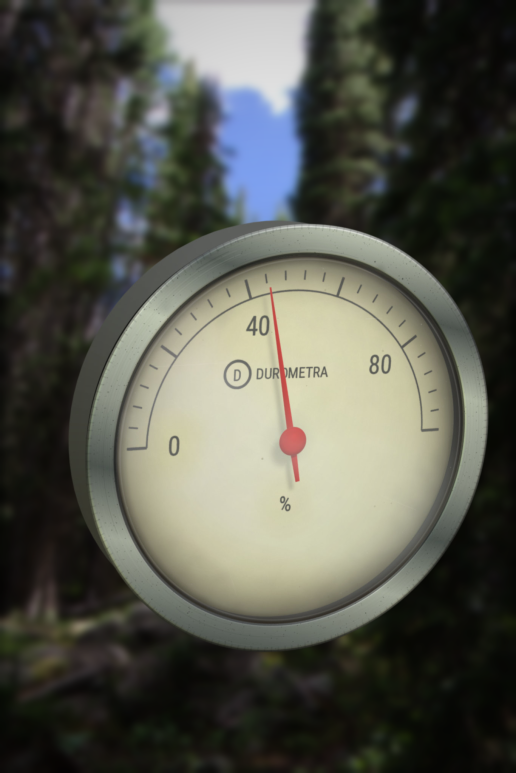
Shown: 44 %
